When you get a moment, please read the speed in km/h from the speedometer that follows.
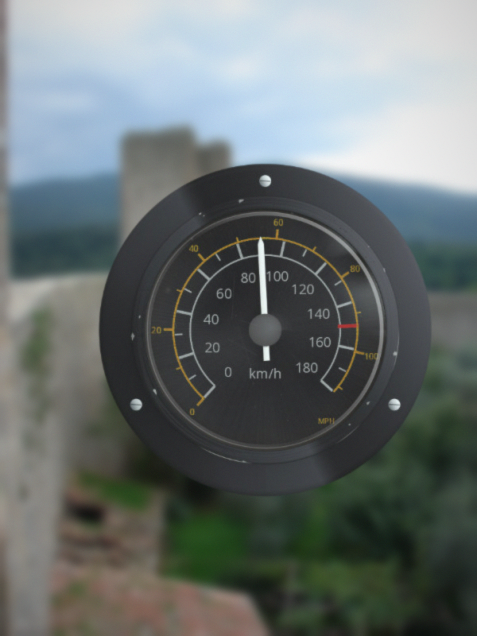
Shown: 90 km/h
